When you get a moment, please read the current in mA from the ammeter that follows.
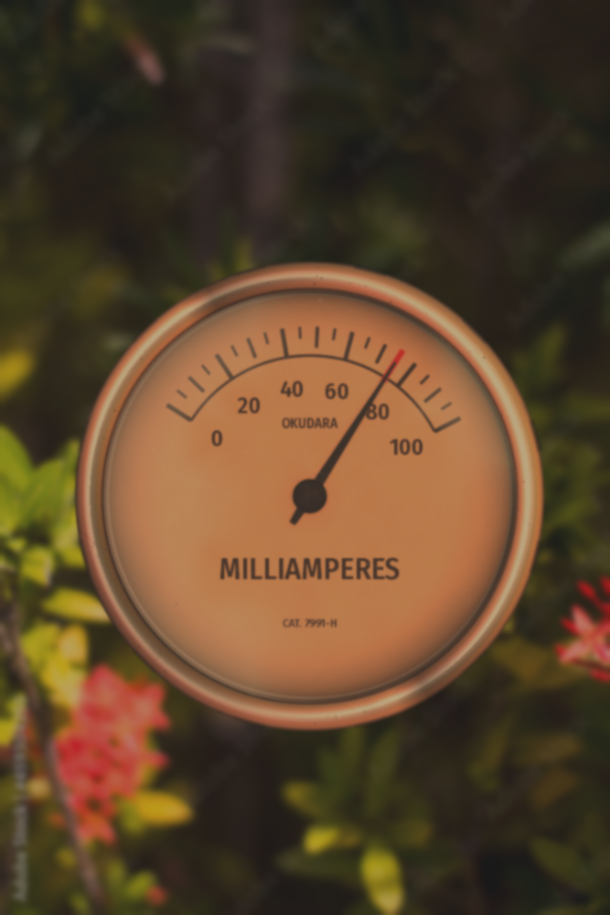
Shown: 75 mA
